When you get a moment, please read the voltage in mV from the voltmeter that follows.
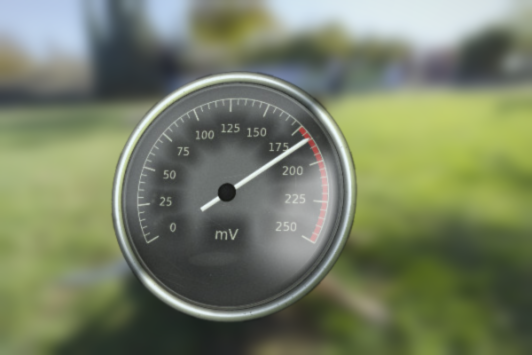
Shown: 185 mV
